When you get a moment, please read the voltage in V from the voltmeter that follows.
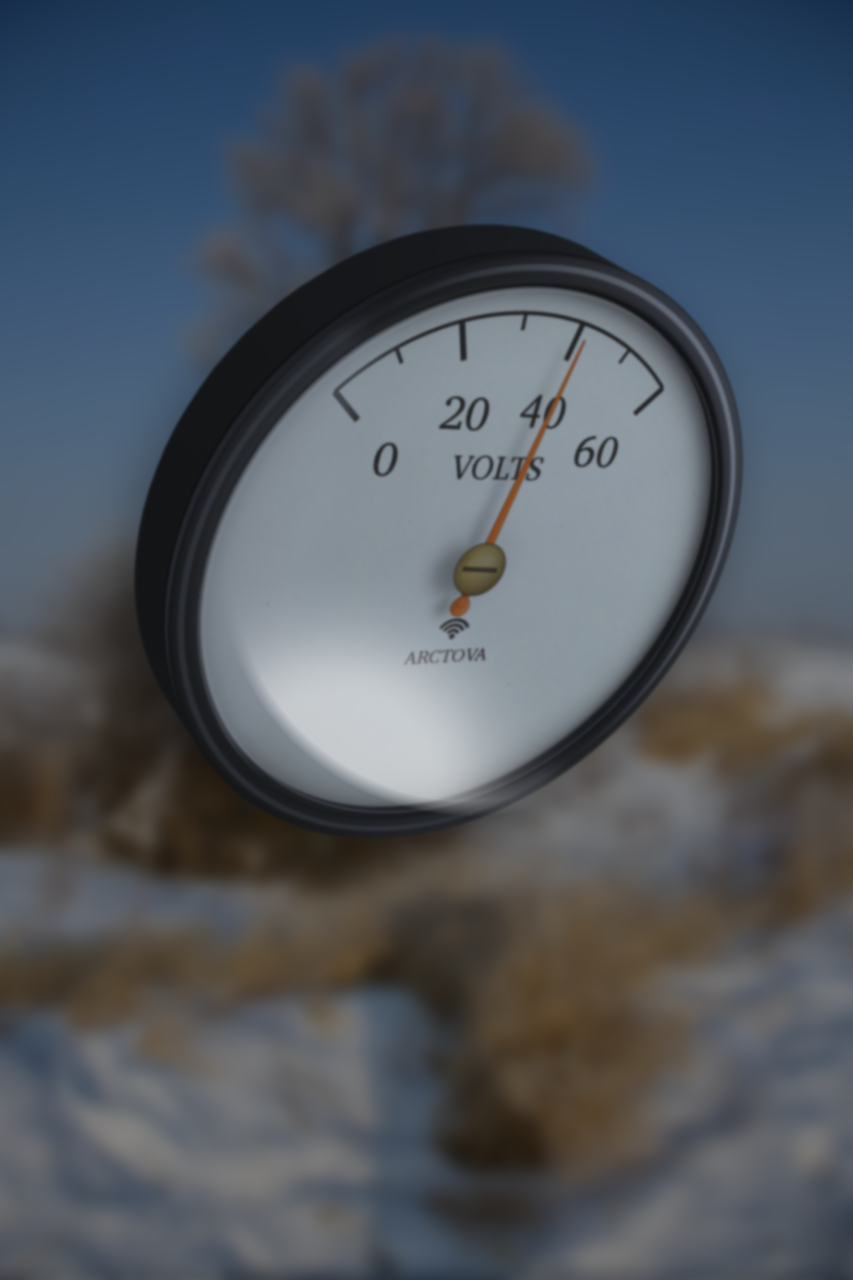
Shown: 40 V
